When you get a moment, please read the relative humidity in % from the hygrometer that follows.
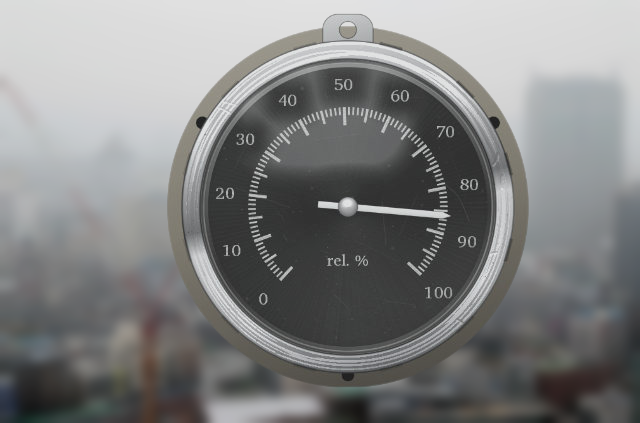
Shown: 86 %
